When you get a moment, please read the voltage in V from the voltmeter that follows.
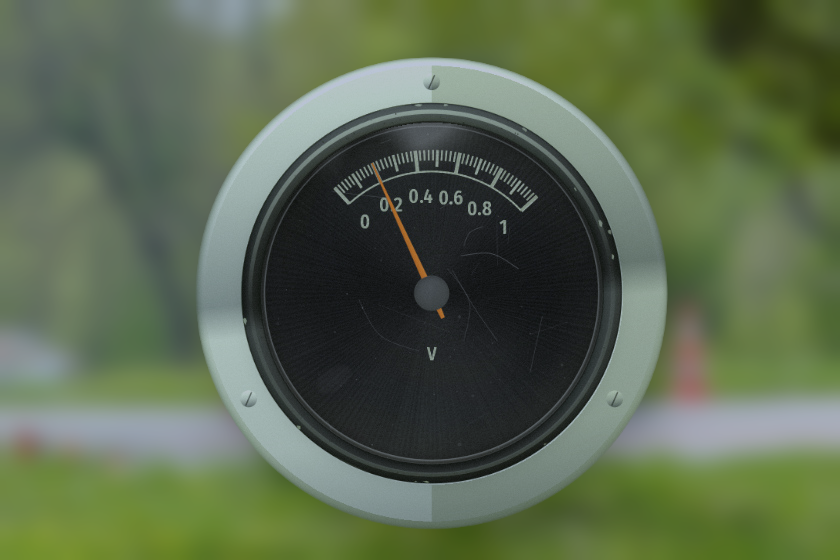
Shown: 0.2 V
